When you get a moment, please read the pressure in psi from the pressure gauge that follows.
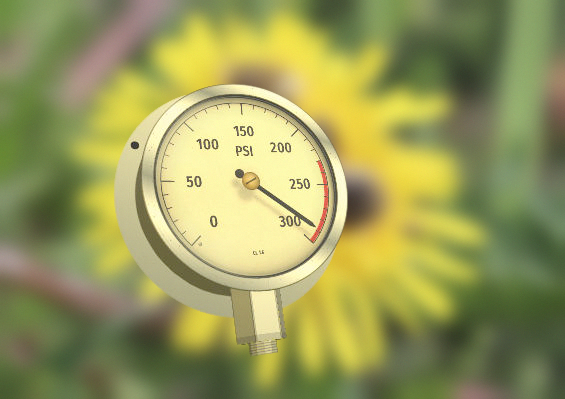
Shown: 290 psi
